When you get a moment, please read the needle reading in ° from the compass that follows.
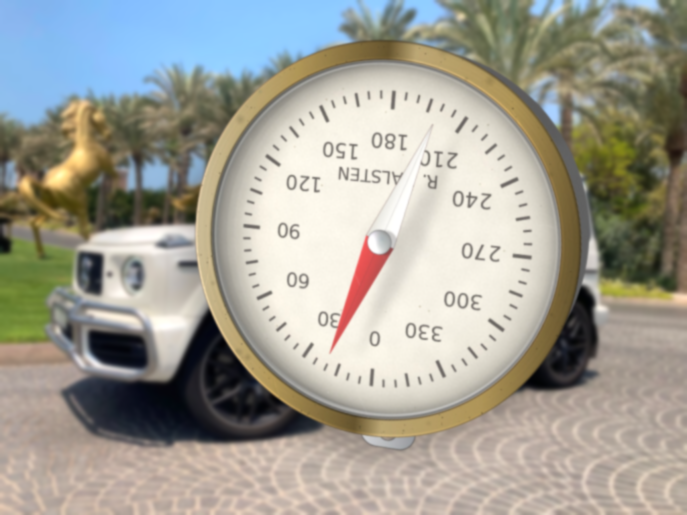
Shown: 20 °
